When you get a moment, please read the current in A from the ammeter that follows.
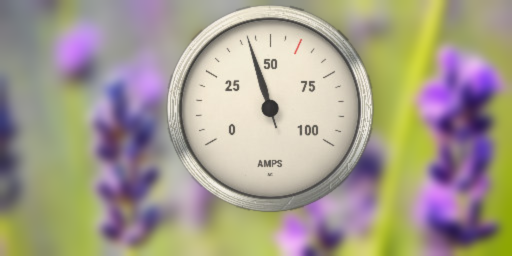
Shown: 42.5 A
